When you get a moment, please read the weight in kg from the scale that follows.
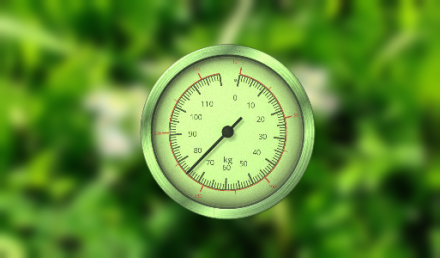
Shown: 75 kg
